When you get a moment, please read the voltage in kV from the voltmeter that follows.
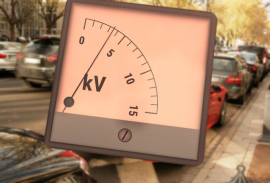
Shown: 3.5 kV
